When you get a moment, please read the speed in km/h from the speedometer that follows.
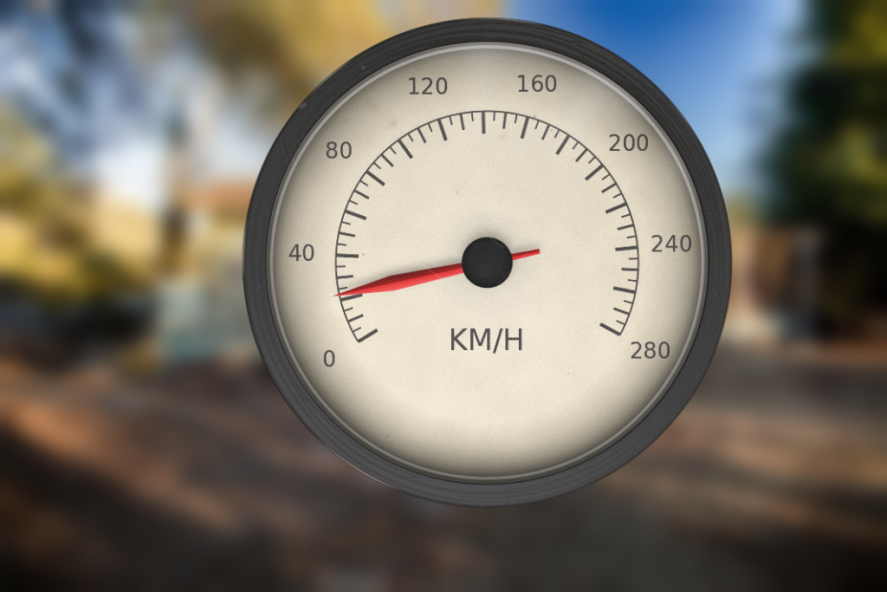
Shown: 22.5 km/h
